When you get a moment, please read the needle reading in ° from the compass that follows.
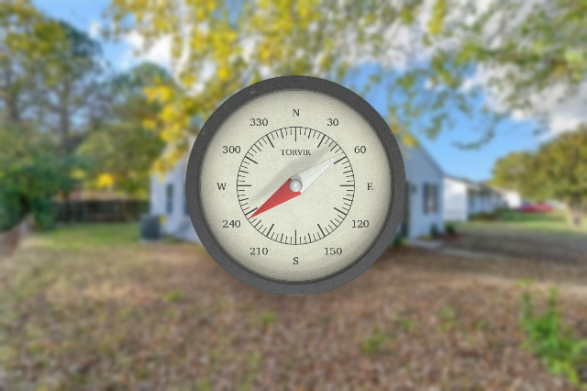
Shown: 235 °
